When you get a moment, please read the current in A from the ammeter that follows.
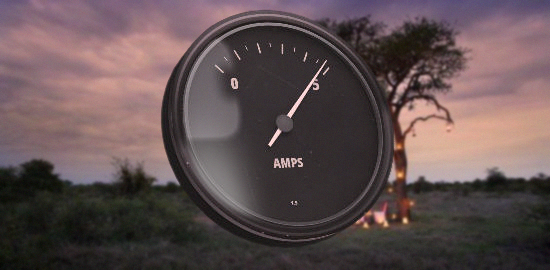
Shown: 4.75 A
